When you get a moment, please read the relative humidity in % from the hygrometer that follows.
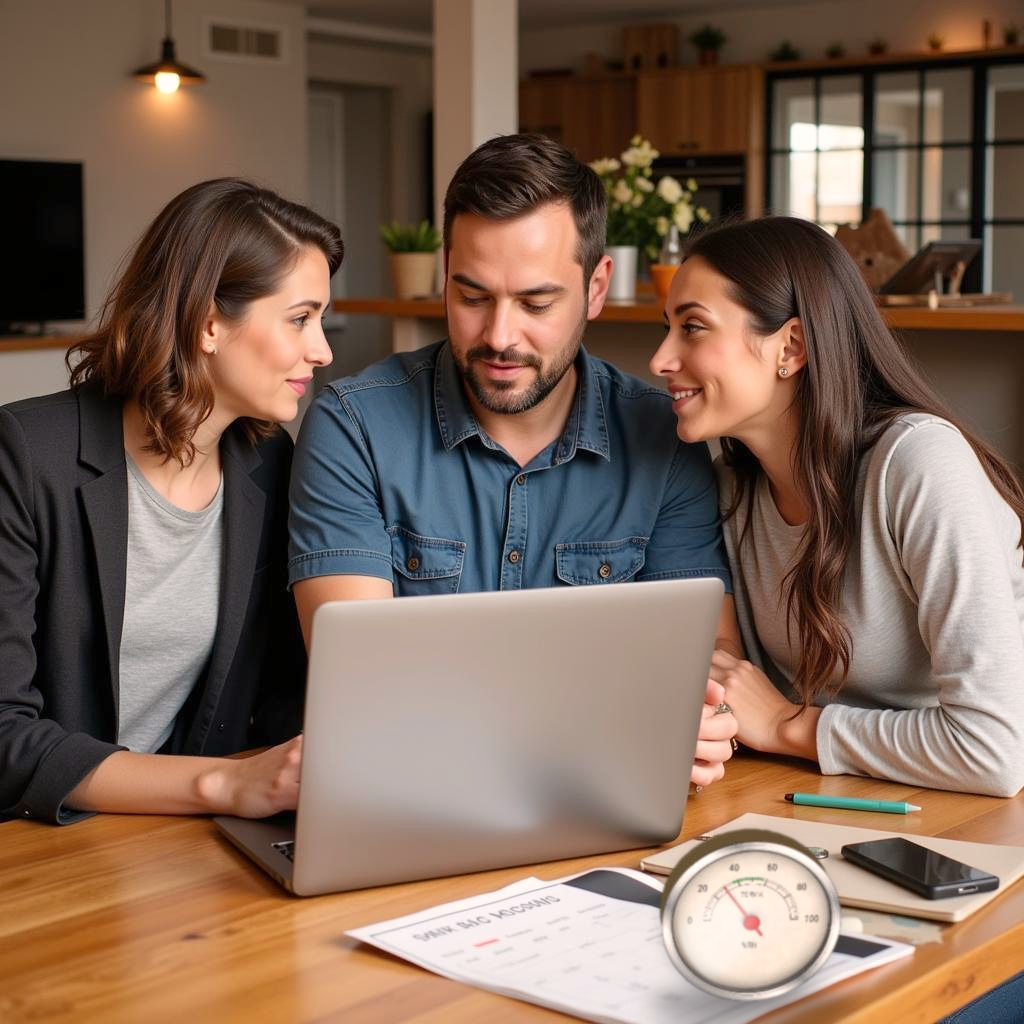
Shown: 30 %
